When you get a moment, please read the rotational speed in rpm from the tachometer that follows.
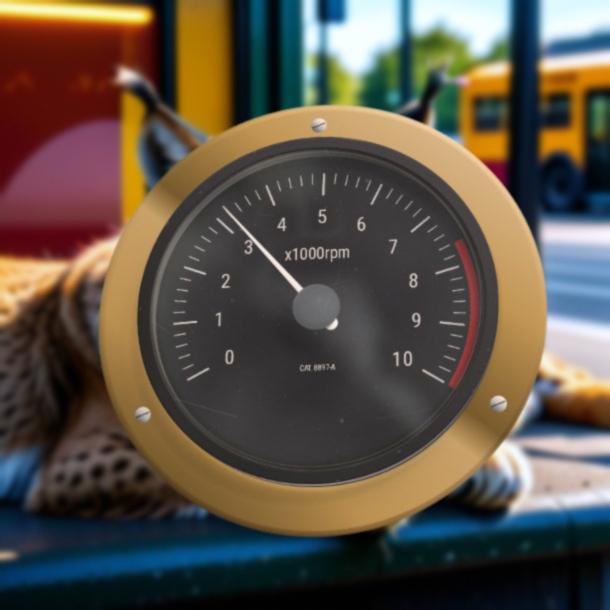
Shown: 3200 rpm
